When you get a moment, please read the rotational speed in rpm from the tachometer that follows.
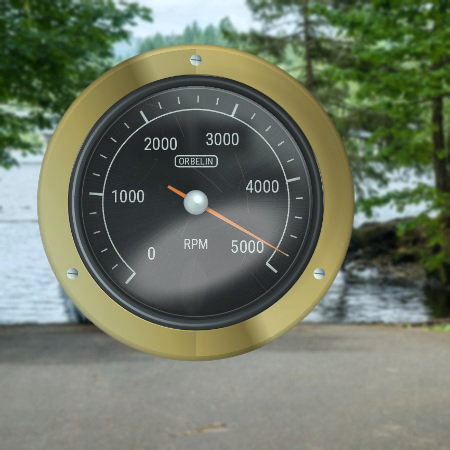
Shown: 4800 rpm
